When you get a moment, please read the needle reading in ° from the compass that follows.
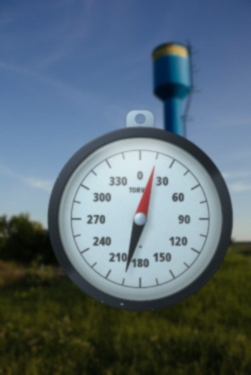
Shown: 15 °
